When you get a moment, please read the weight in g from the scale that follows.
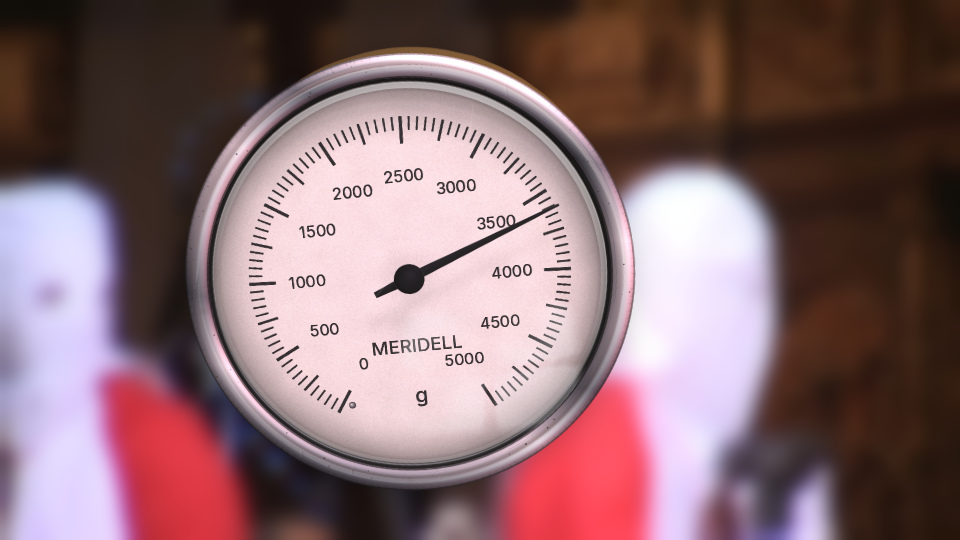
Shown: 3600 g
